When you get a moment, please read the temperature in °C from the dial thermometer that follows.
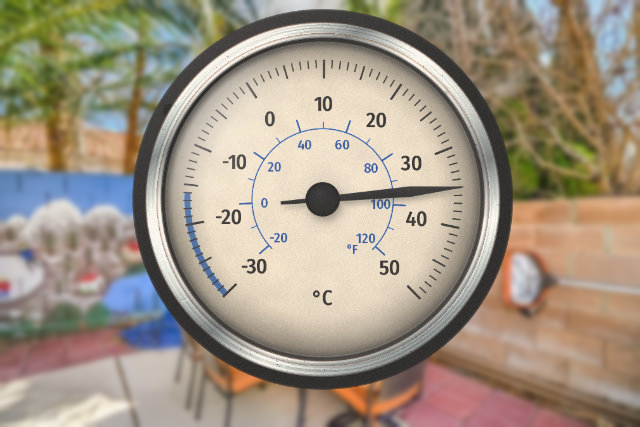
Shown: 35 °C
